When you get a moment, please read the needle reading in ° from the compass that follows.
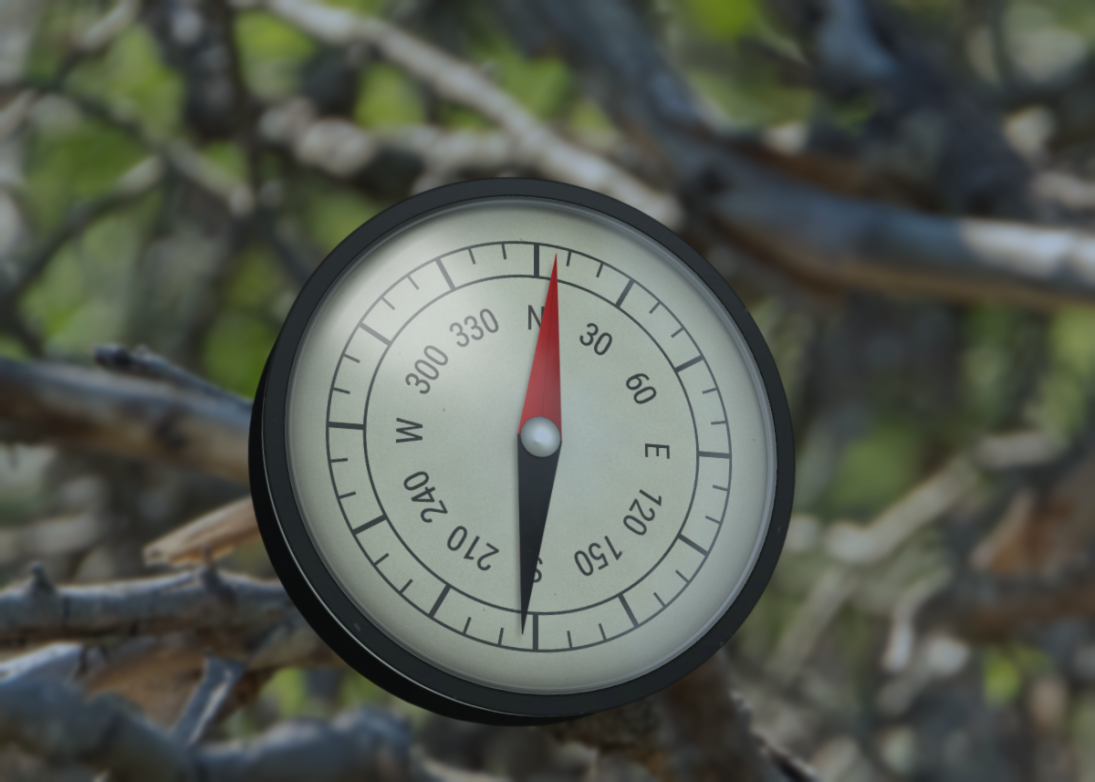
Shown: 5 °
